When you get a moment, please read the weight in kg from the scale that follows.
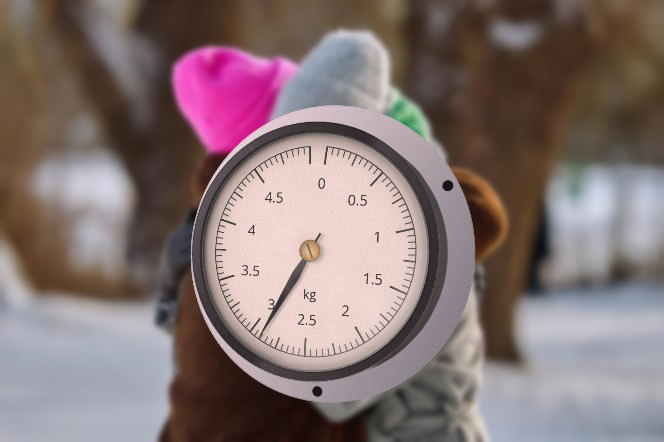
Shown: 2.9 kg
